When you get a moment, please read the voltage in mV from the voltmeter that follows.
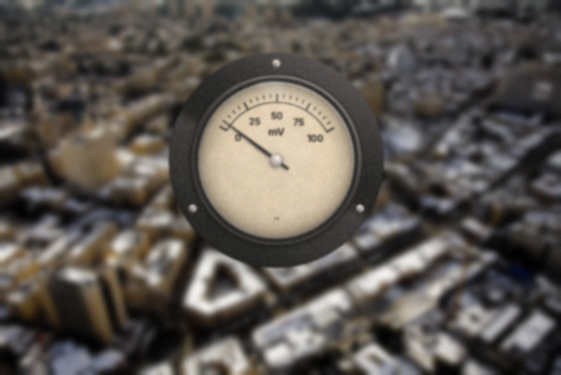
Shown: 5 mV
